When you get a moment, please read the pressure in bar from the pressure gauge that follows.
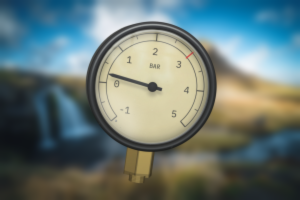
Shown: 0.25 bar
